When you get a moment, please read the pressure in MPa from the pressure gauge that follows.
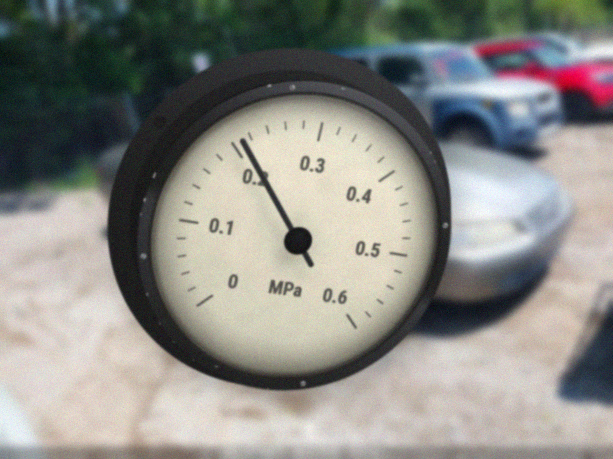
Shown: 0.21 MPa
